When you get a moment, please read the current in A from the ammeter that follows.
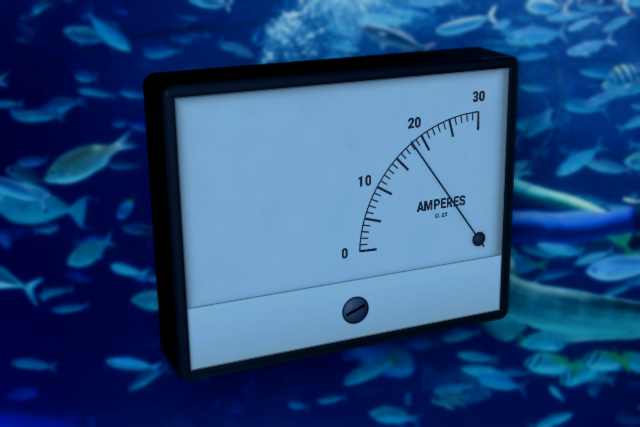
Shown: 18 A
